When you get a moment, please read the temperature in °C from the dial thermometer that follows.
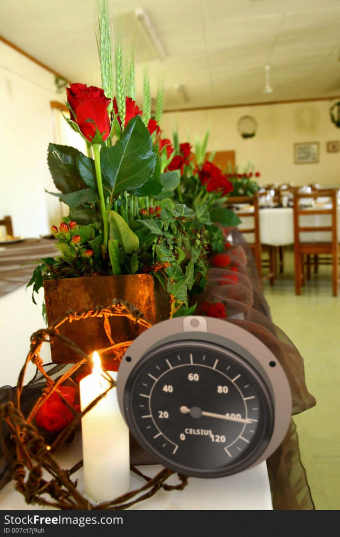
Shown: 100 °C
